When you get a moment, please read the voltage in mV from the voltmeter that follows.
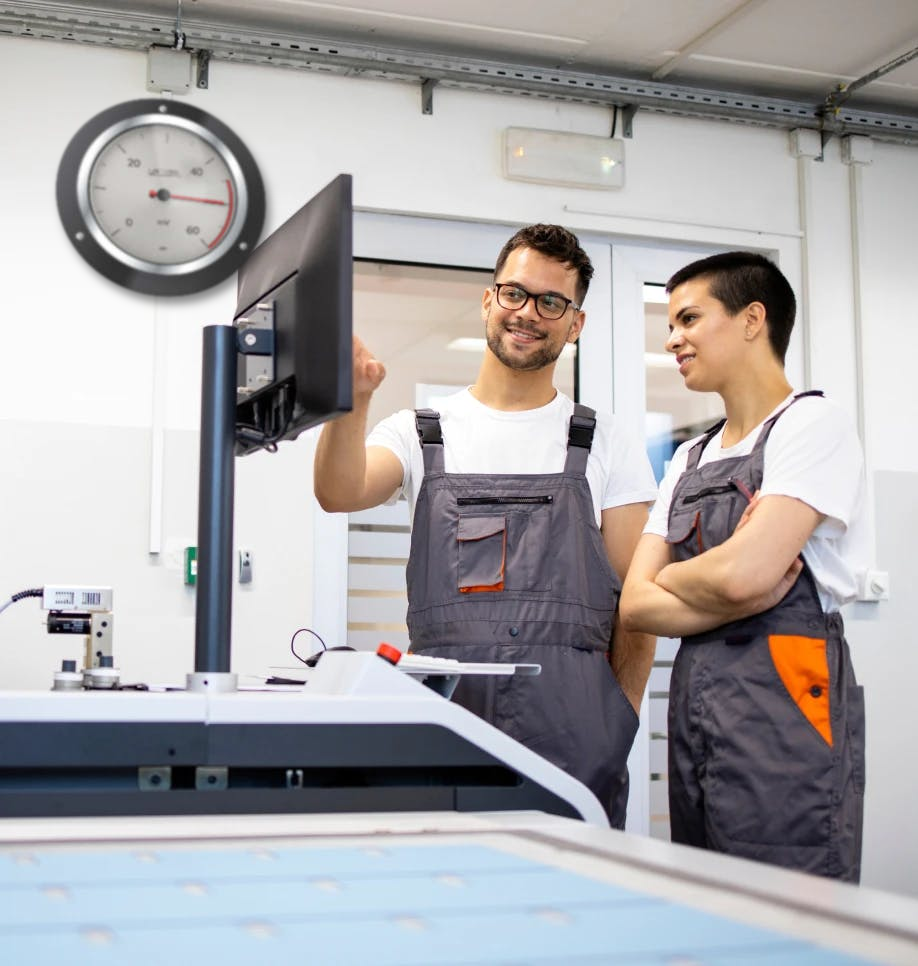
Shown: 50 mV
